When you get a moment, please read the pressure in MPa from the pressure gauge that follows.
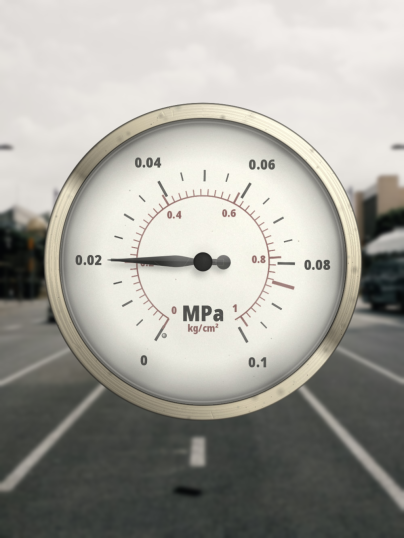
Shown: 0.02 MPa
